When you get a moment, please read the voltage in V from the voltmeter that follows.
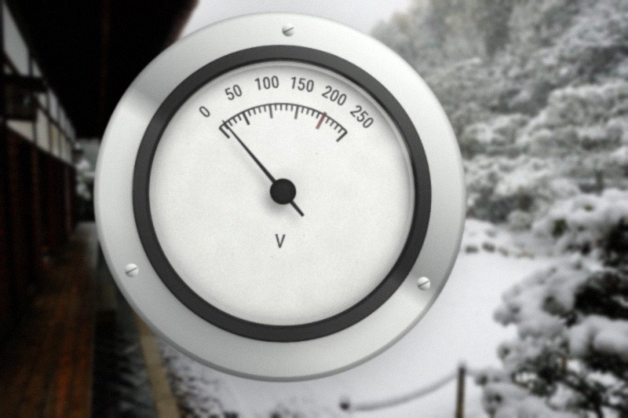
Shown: 10 V
